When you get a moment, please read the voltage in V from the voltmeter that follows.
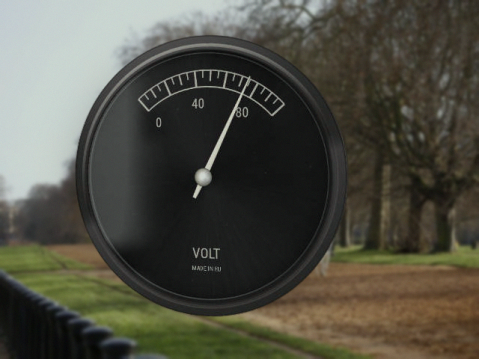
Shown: 75 V
